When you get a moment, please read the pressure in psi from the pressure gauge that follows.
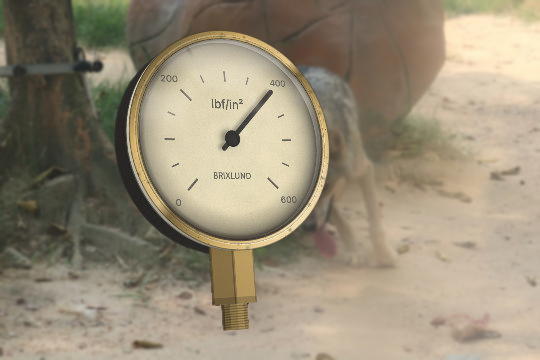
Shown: 400 psi
